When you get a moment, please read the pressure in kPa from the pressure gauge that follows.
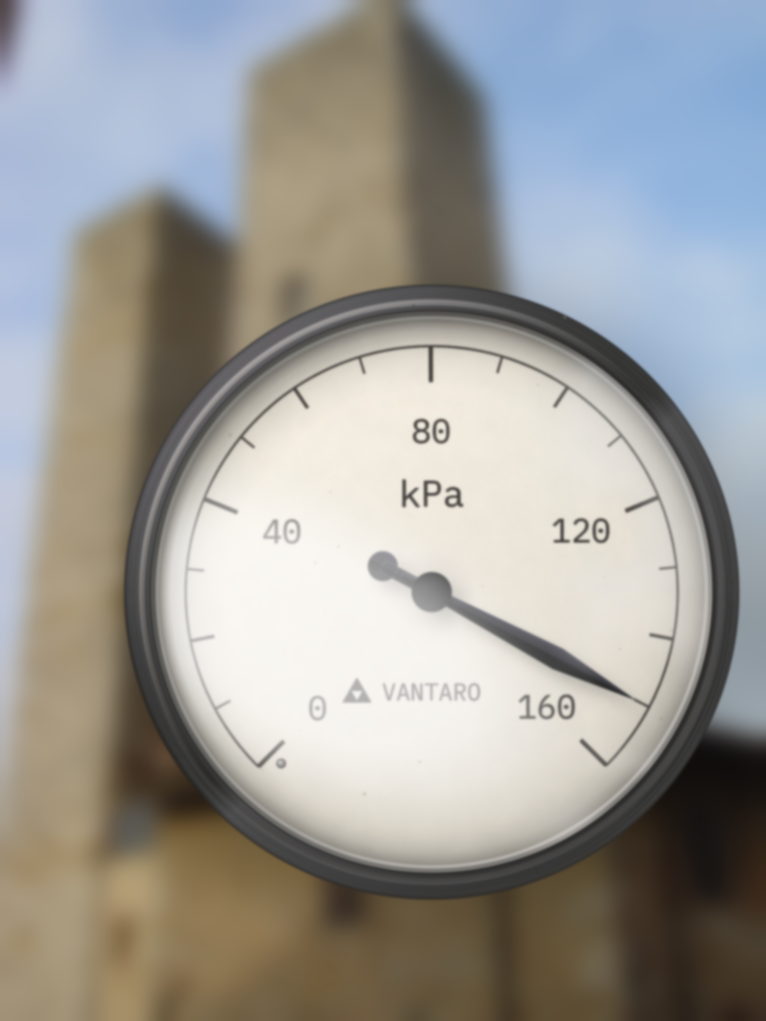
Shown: 150 kPa
